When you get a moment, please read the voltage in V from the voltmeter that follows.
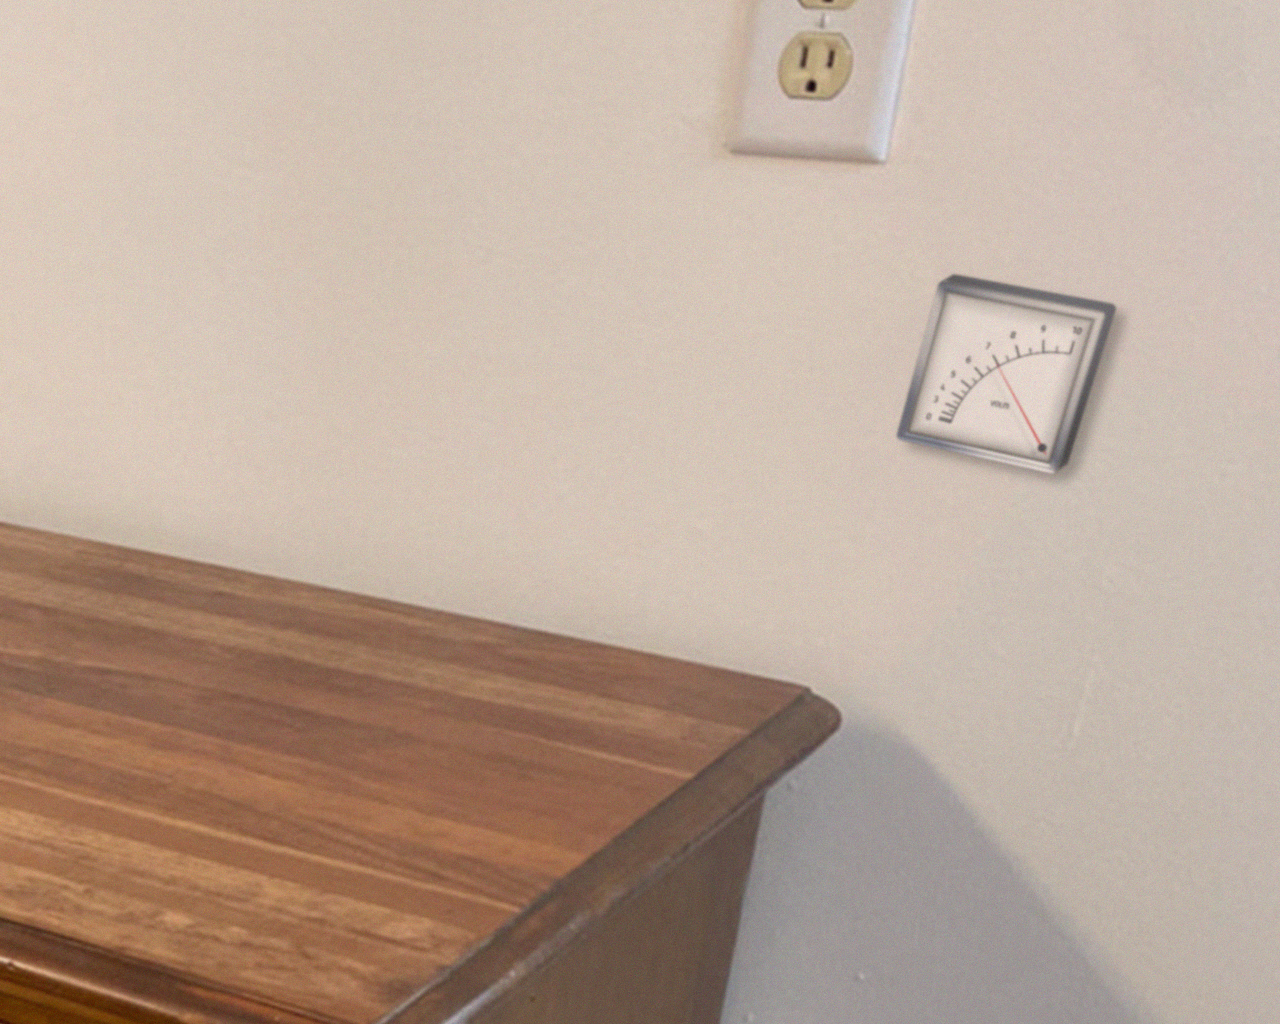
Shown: 7 V
